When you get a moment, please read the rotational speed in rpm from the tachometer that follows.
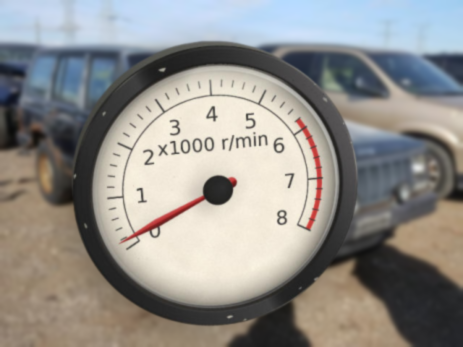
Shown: 200 rpm
